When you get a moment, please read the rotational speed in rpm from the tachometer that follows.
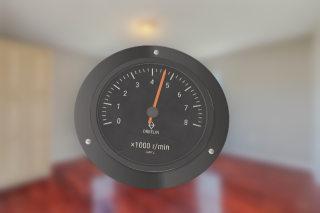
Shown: 4600 rpm
